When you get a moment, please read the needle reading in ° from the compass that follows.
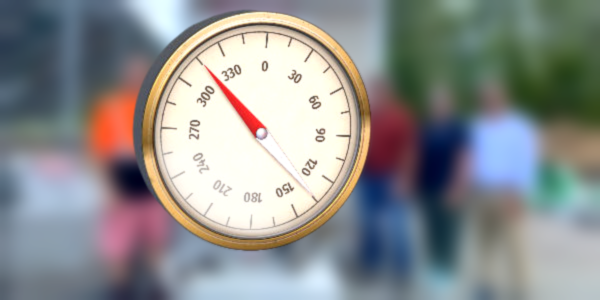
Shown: 315 °
